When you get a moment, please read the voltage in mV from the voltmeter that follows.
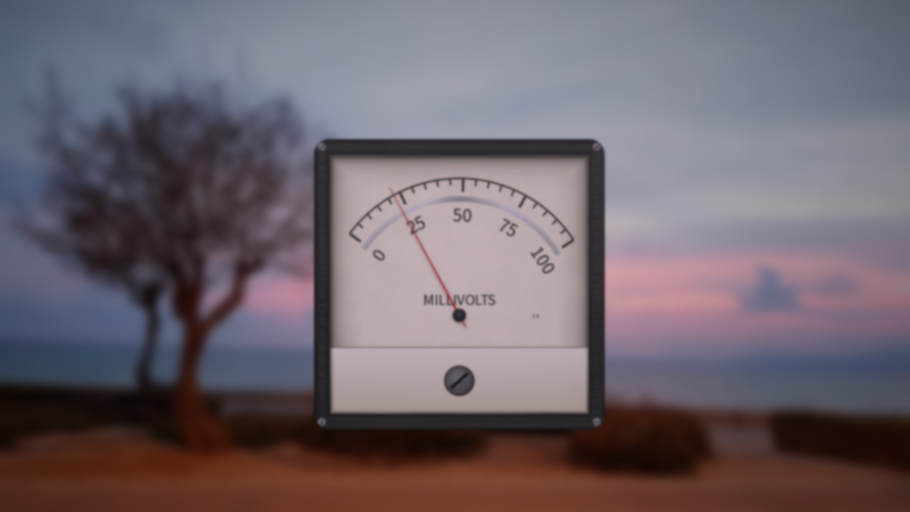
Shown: 22.5 mV
